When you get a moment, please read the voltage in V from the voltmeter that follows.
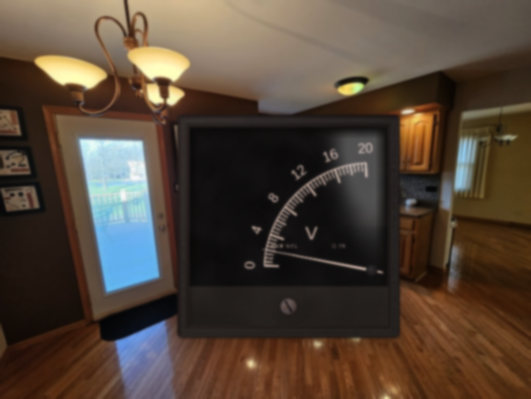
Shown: 2 V
